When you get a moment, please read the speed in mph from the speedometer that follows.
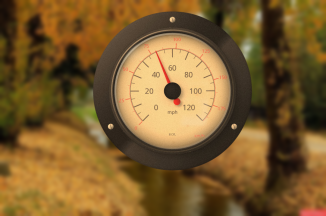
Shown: 50 mph
